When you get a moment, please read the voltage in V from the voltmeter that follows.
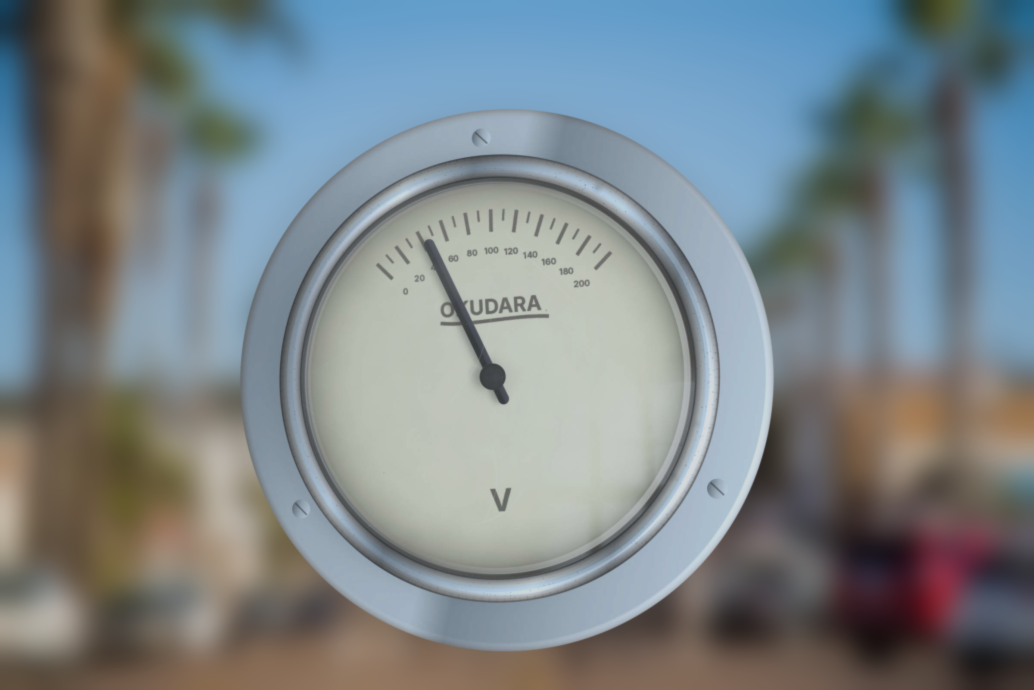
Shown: 45 V
